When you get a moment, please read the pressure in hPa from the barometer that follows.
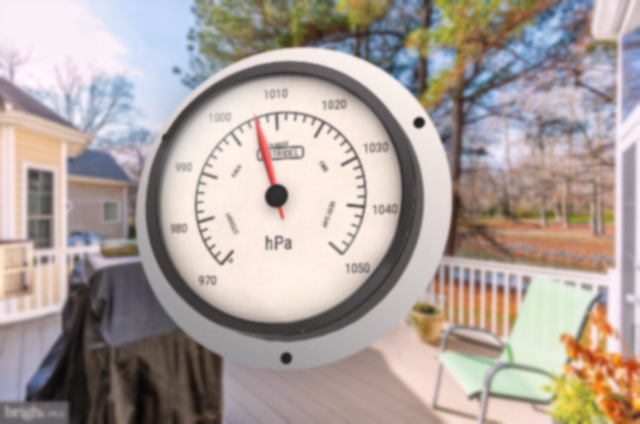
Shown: 1006 hPa
